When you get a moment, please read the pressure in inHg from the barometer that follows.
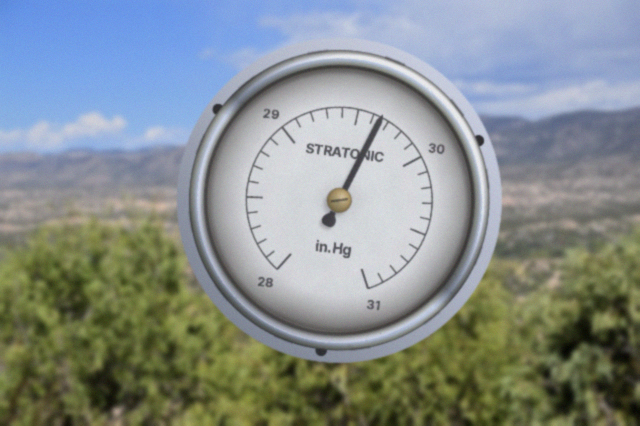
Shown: 29.65 inHg
